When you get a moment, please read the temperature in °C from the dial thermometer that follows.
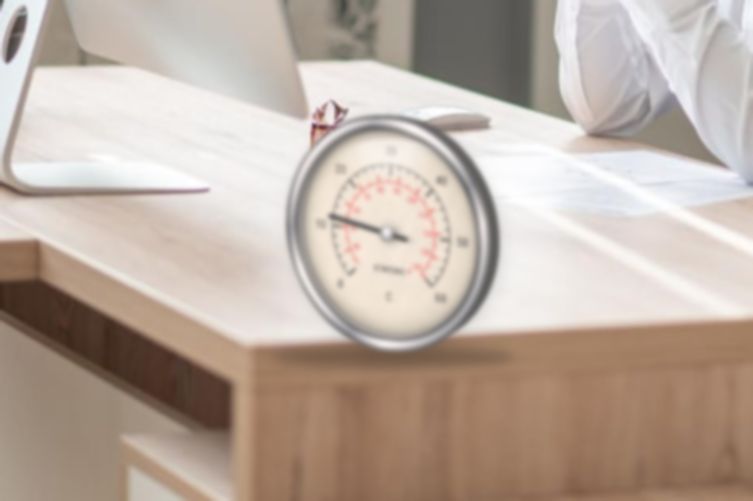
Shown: 12 °C
